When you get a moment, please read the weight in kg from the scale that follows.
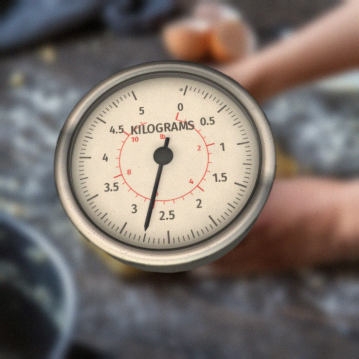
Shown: 2.75 kg
